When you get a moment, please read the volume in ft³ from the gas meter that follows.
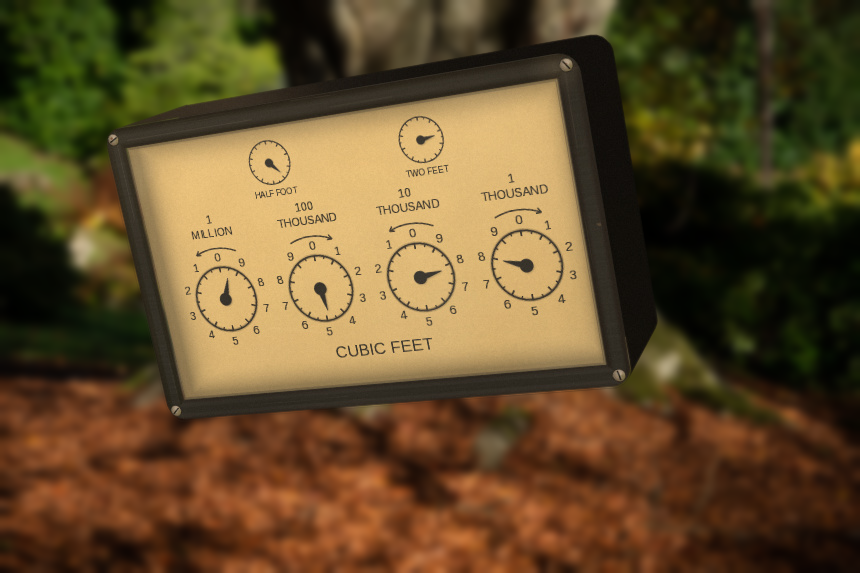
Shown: 947800 ft³
